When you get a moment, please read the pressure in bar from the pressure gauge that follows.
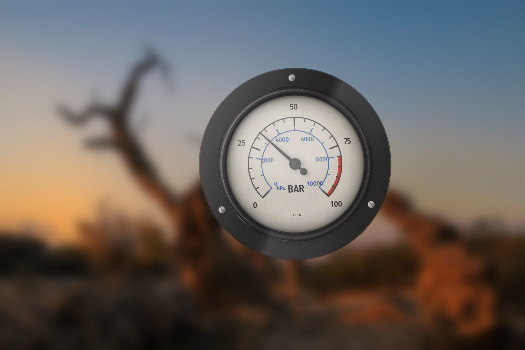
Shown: 32.5 bar
